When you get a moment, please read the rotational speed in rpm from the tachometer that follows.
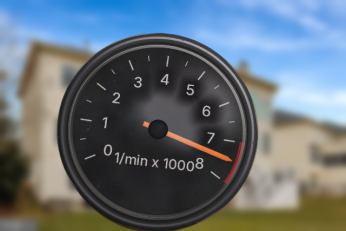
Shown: 7500 rpm
